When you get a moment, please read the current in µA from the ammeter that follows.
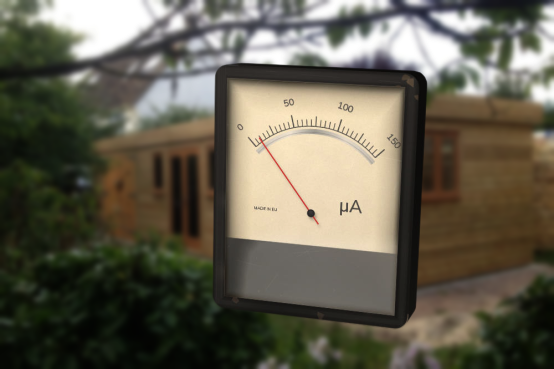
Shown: 10 µA
